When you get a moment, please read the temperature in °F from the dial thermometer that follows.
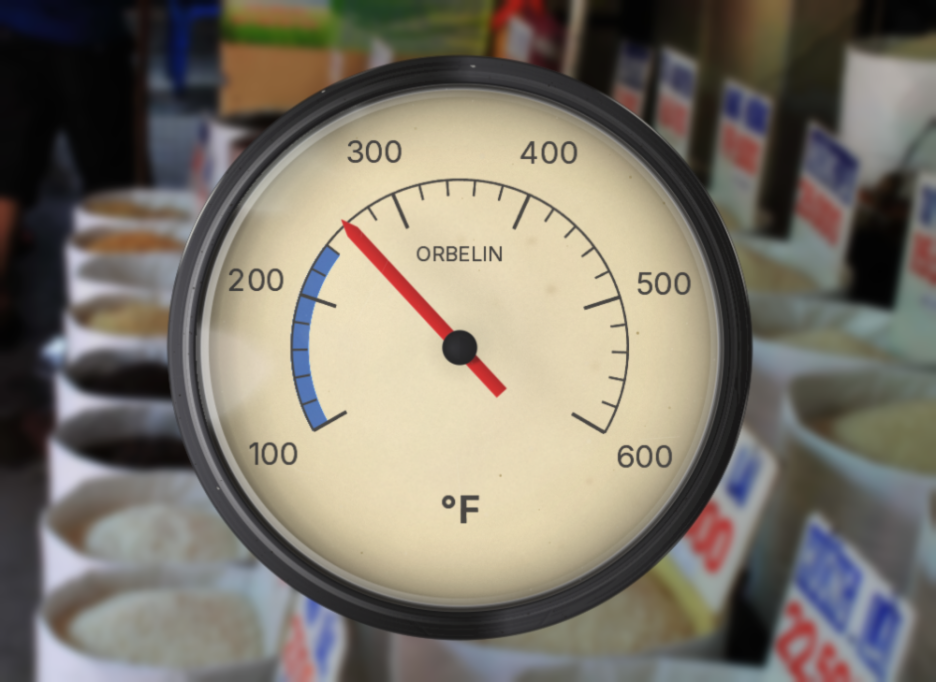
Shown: 260 °F
